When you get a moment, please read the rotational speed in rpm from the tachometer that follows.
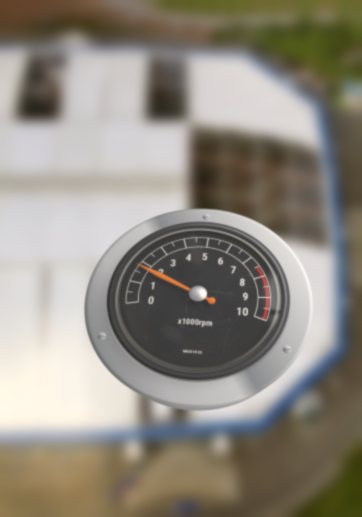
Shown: 1750 rpm
